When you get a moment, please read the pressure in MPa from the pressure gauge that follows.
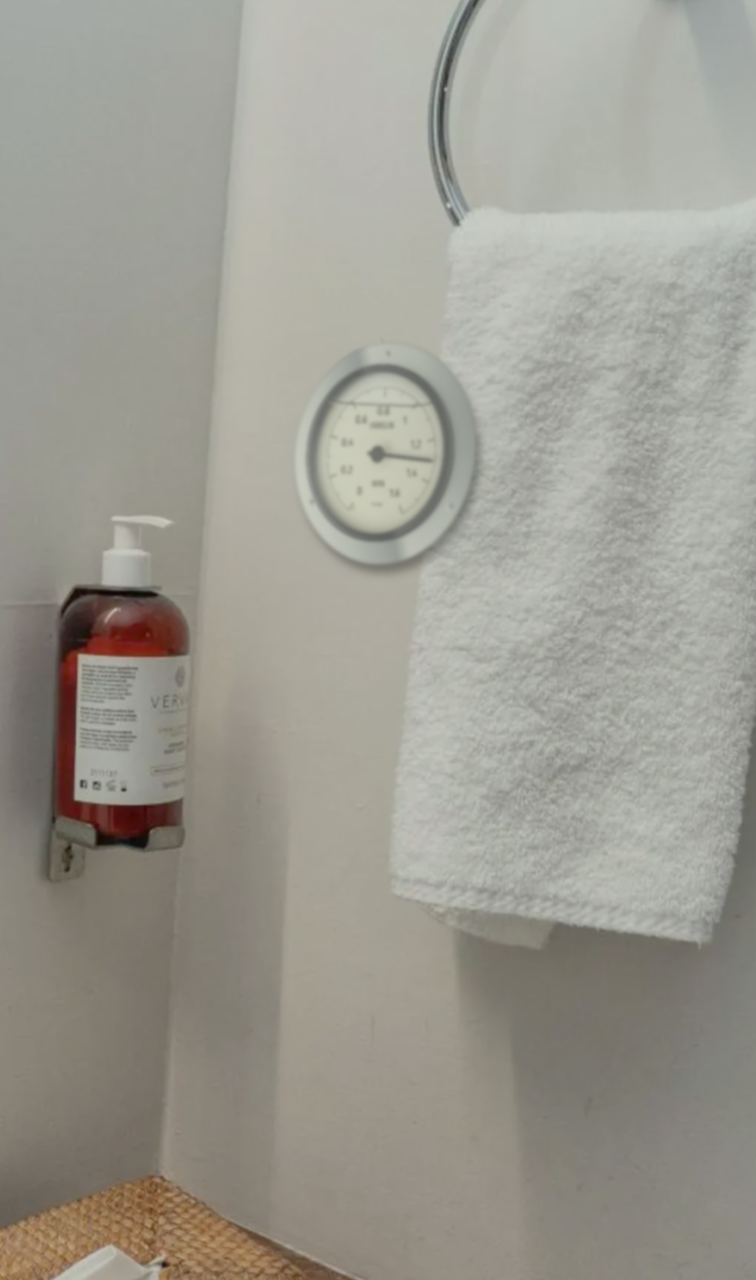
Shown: 1.3 MPa
